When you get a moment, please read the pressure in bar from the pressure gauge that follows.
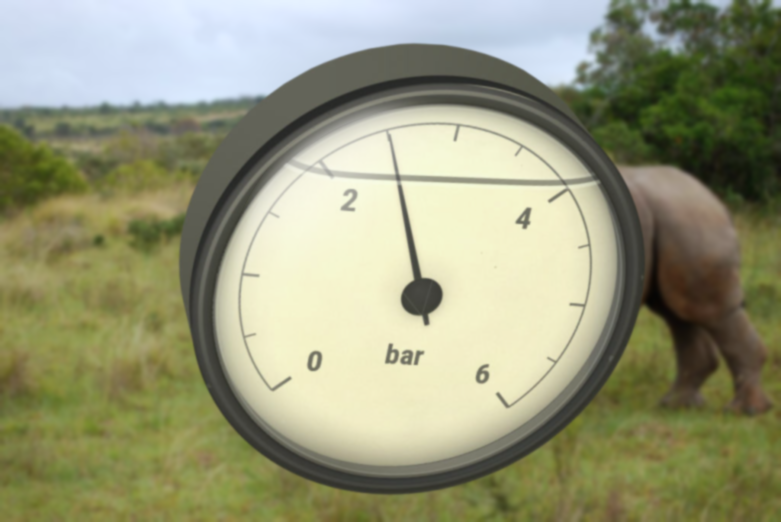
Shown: 2.5 bar
